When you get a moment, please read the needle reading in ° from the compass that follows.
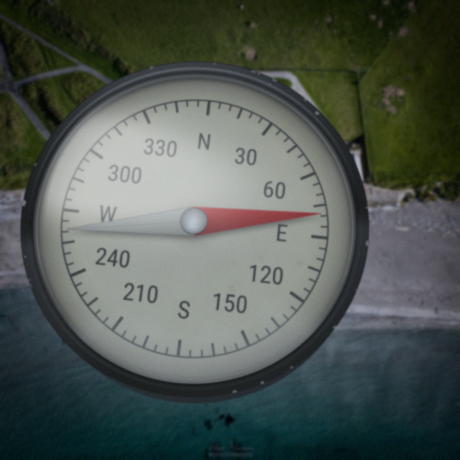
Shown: 80 °
